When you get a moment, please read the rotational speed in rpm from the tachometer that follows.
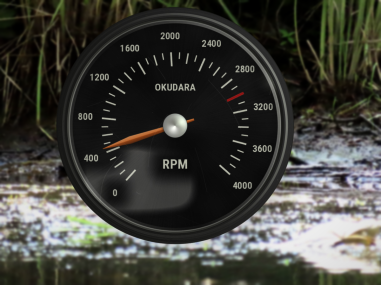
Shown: 450 rpm
